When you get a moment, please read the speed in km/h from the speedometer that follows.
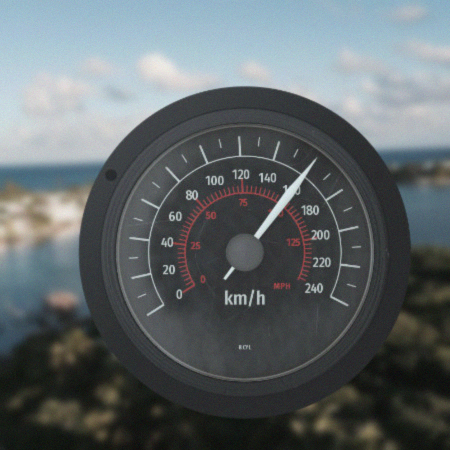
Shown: 160 km/h
